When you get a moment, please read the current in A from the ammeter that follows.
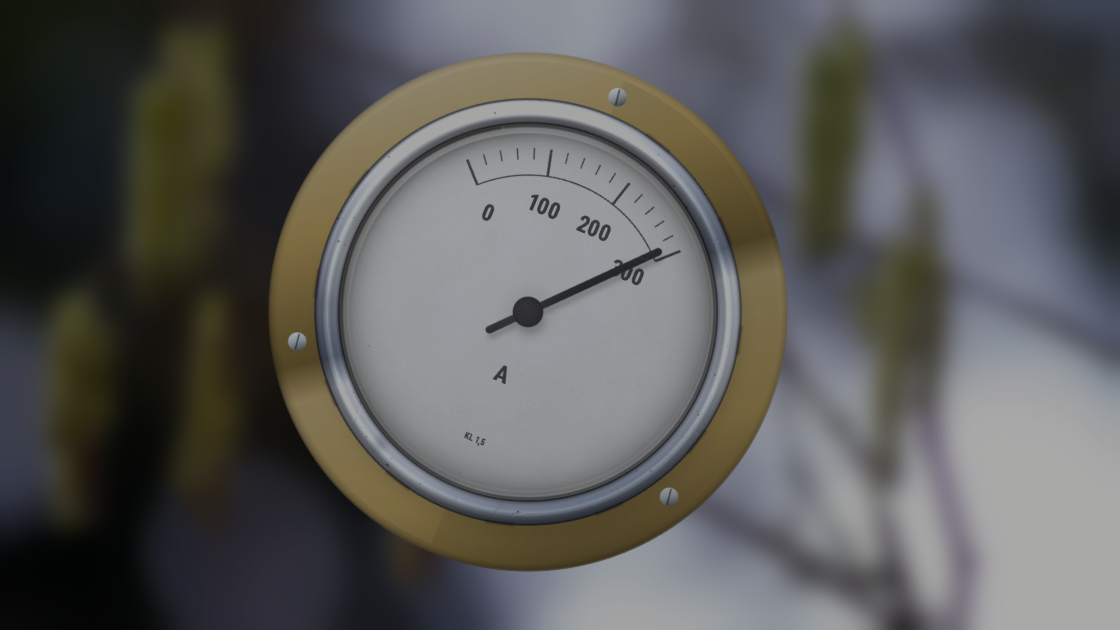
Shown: 290 A
